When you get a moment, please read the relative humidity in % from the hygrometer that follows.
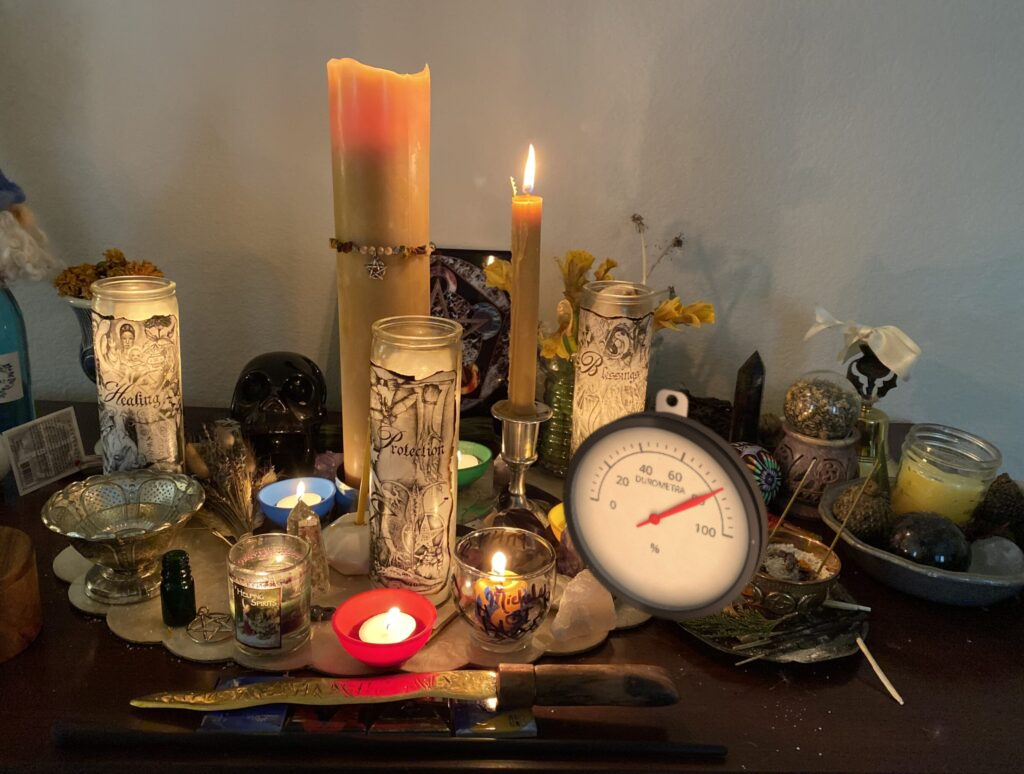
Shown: 80 %
